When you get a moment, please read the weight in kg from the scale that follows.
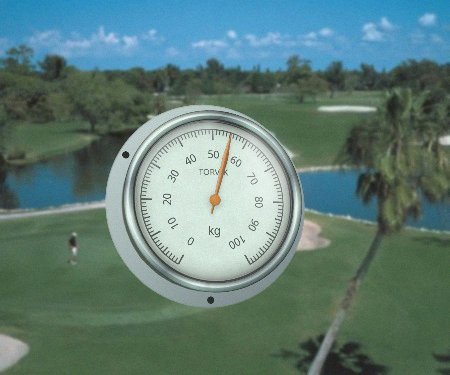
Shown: 55 kg
